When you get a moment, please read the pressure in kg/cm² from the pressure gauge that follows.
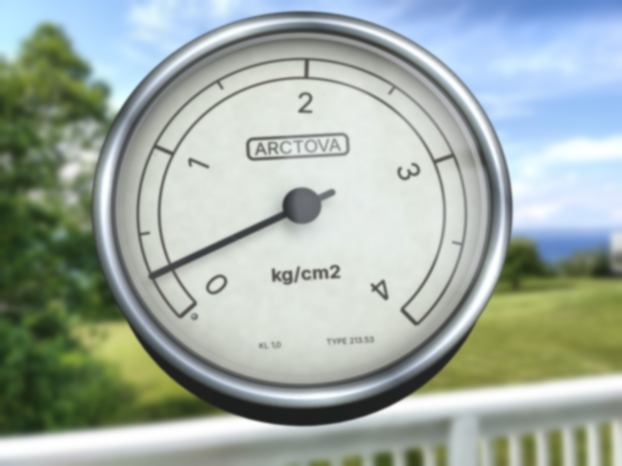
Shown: 0.25 kg/cm²
